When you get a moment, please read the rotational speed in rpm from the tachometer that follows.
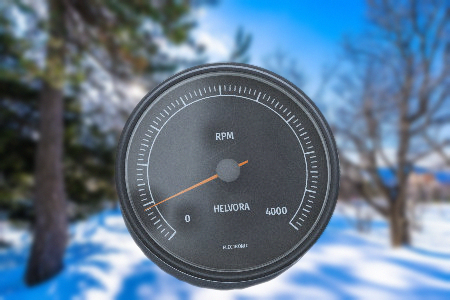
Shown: 350 rpm
